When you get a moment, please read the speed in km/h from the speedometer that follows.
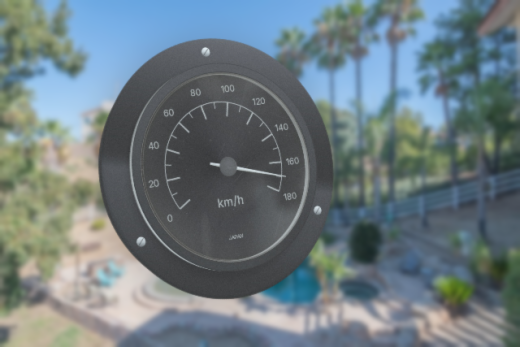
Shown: 170 km/h
